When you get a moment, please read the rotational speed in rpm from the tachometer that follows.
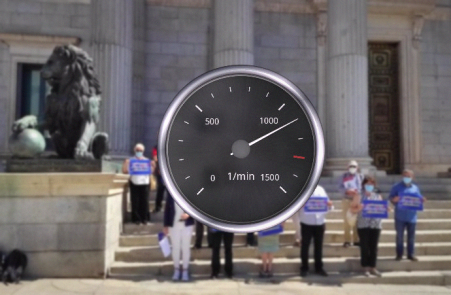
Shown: 1100 rpm
